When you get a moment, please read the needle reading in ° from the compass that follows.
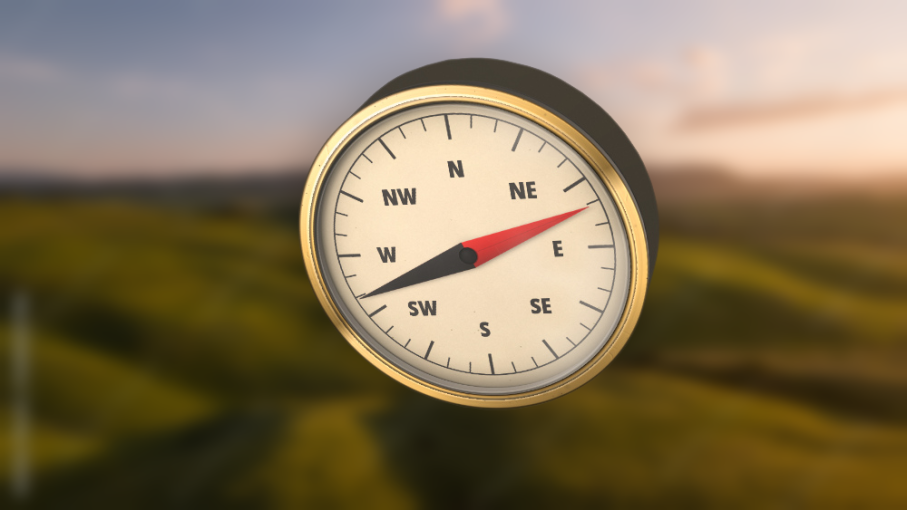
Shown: 70 °
